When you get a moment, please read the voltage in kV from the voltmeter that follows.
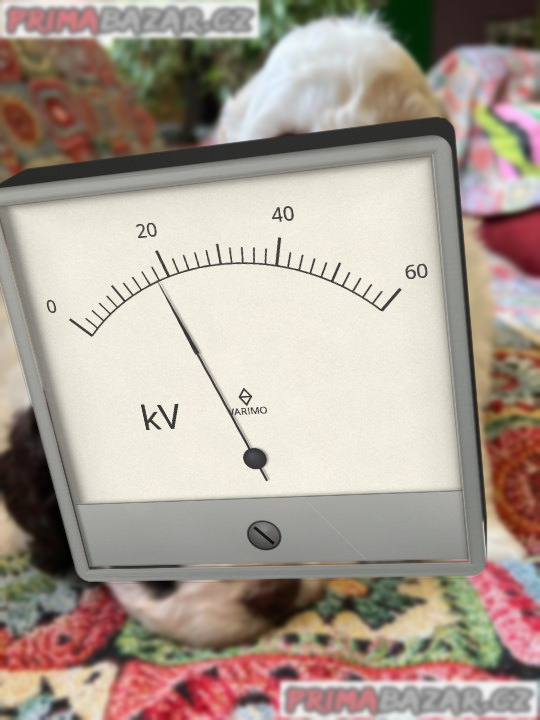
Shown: 18 kV
